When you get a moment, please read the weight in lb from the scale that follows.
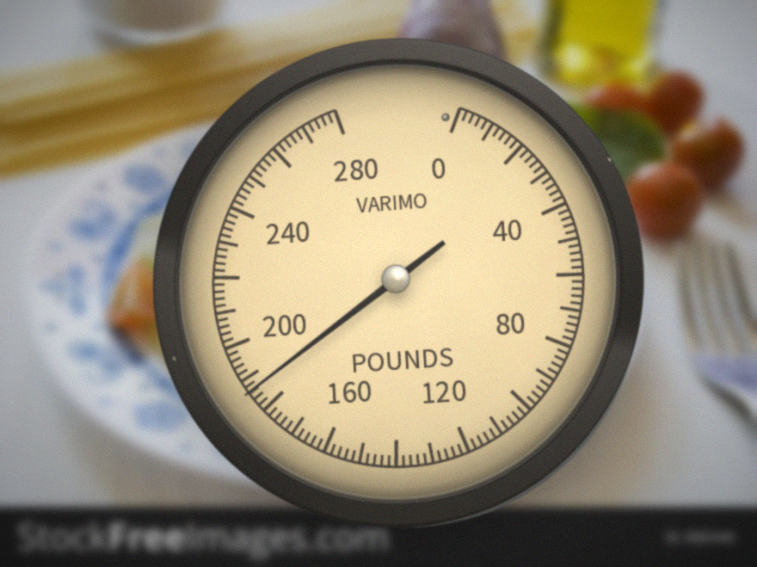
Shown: 186 lb
